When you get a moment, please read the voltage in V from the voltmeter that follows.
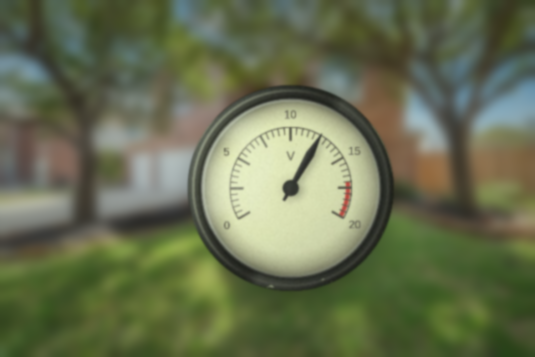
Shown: 12.5 V
